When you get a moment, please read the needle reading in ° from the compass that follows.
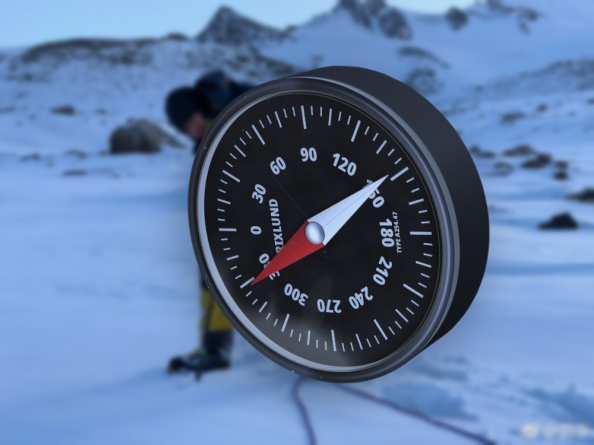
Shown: 327.5 °
